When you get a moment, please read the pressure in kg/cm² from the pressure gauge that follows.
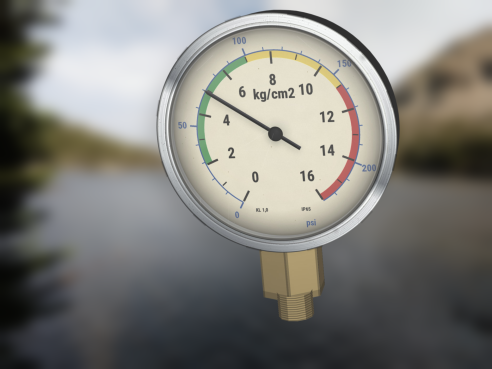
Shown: 5 kg/cm²
